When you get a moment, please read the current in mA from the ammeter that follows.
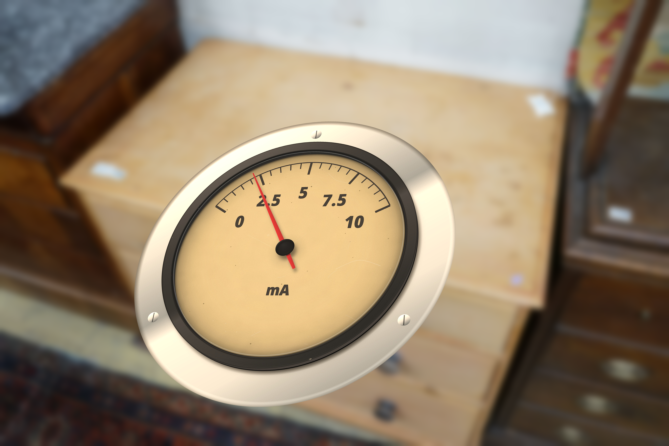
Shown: 2.25 mA
